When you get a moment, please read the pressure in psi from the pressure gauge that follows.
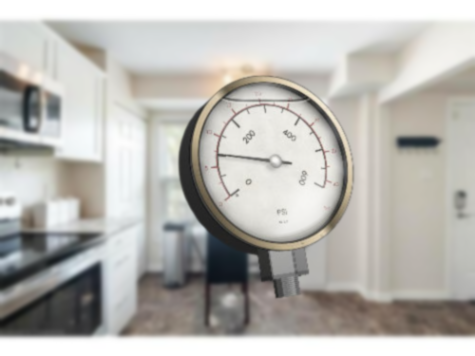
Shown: 100 psi
